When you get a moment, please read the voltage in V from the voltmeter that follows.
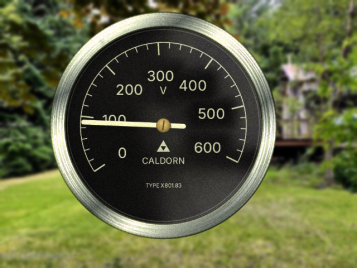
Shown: 90 V
